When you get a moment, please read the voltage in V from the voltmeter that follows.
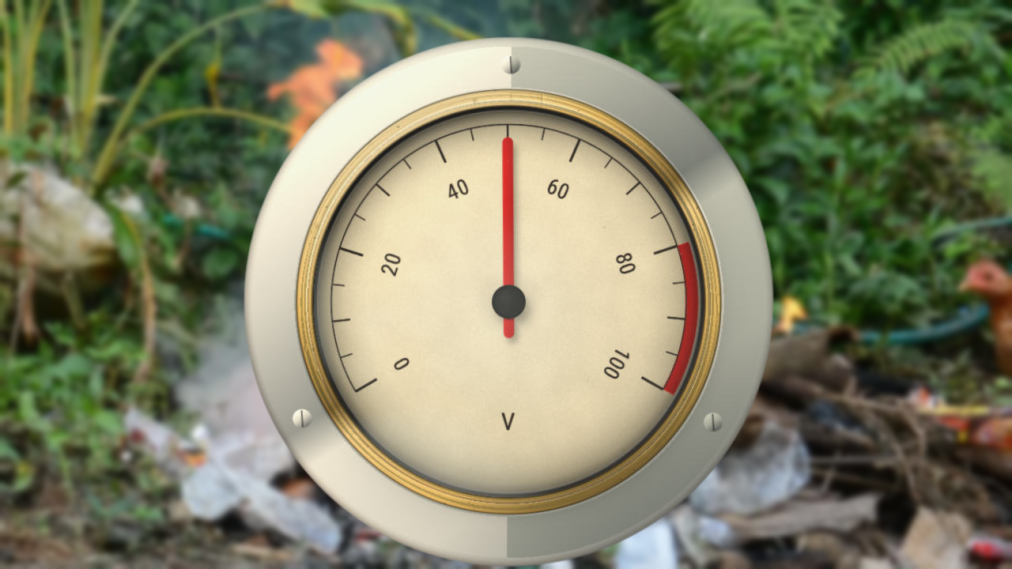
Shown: 50 V
